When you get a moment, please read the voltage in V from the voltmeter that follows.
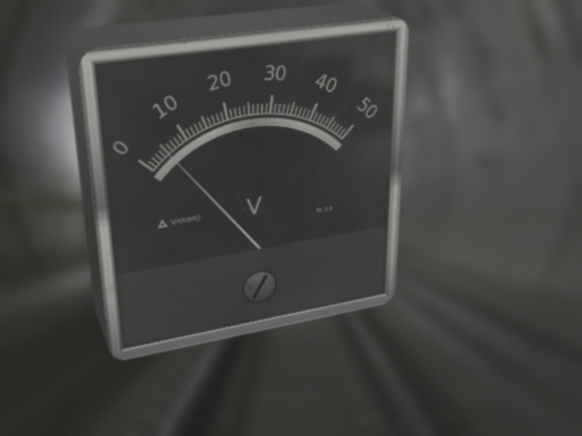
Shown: 5 V
